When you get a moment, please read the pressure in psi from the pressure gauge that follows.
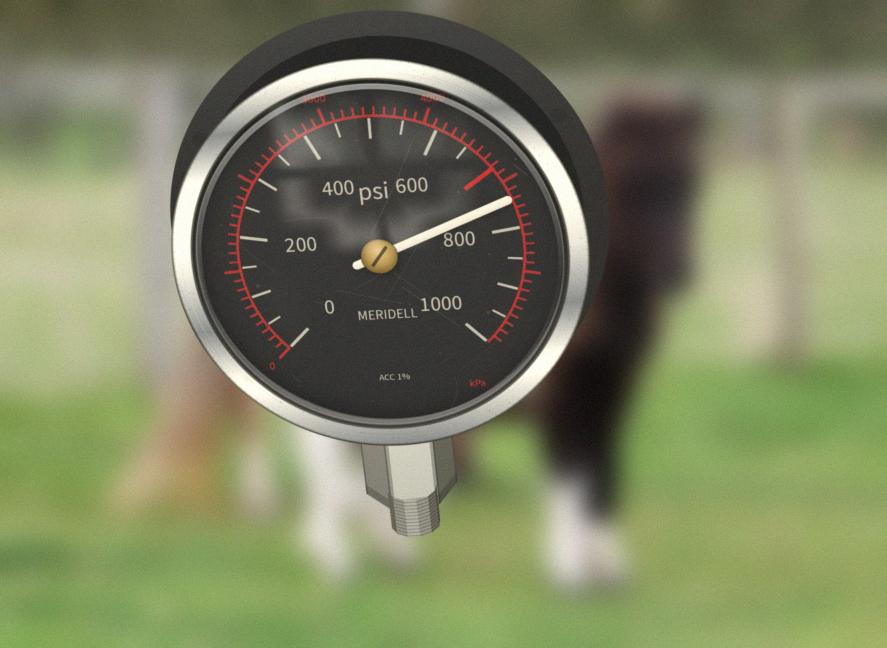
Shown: 750 psi
